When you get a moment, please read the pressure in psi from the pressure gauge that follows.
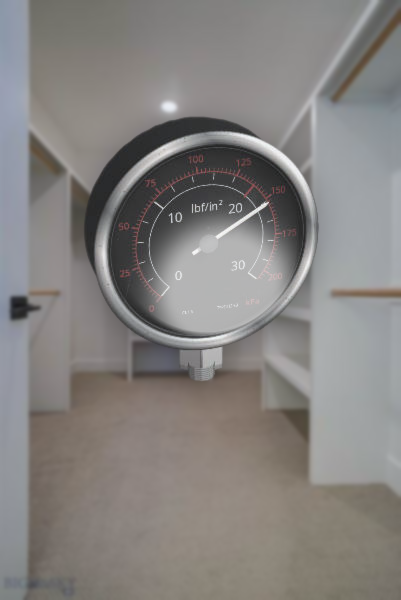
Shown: 22 psi
